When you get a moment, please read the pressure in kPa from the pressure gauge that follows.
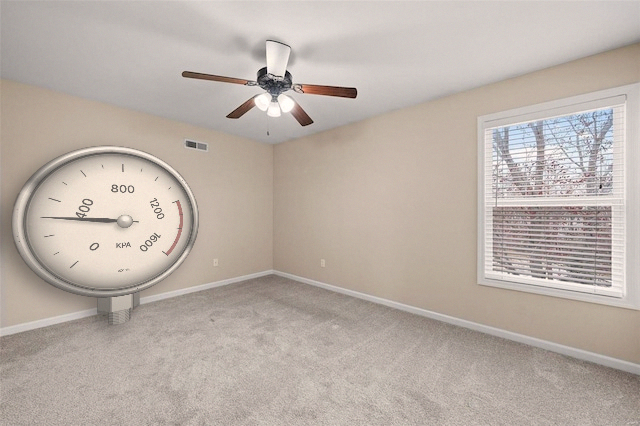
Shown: 300 kPa
